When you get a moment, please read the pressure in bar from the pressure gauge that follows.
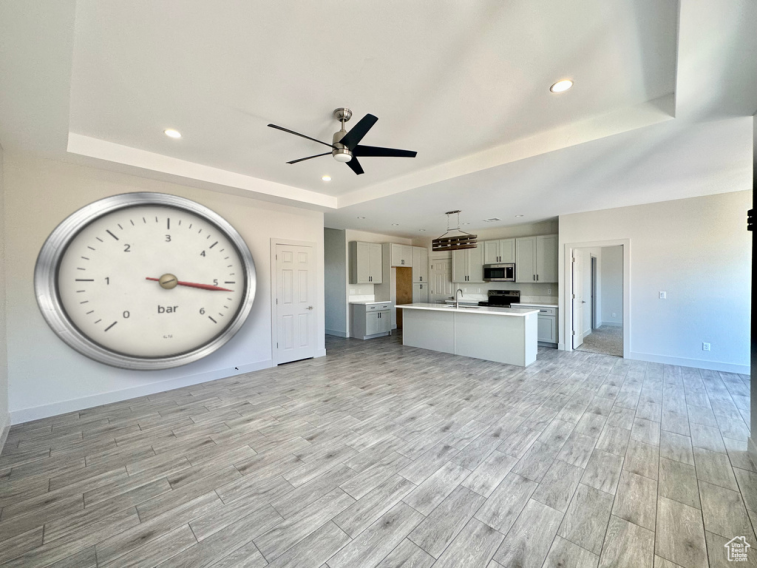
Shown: 5.2 bar
